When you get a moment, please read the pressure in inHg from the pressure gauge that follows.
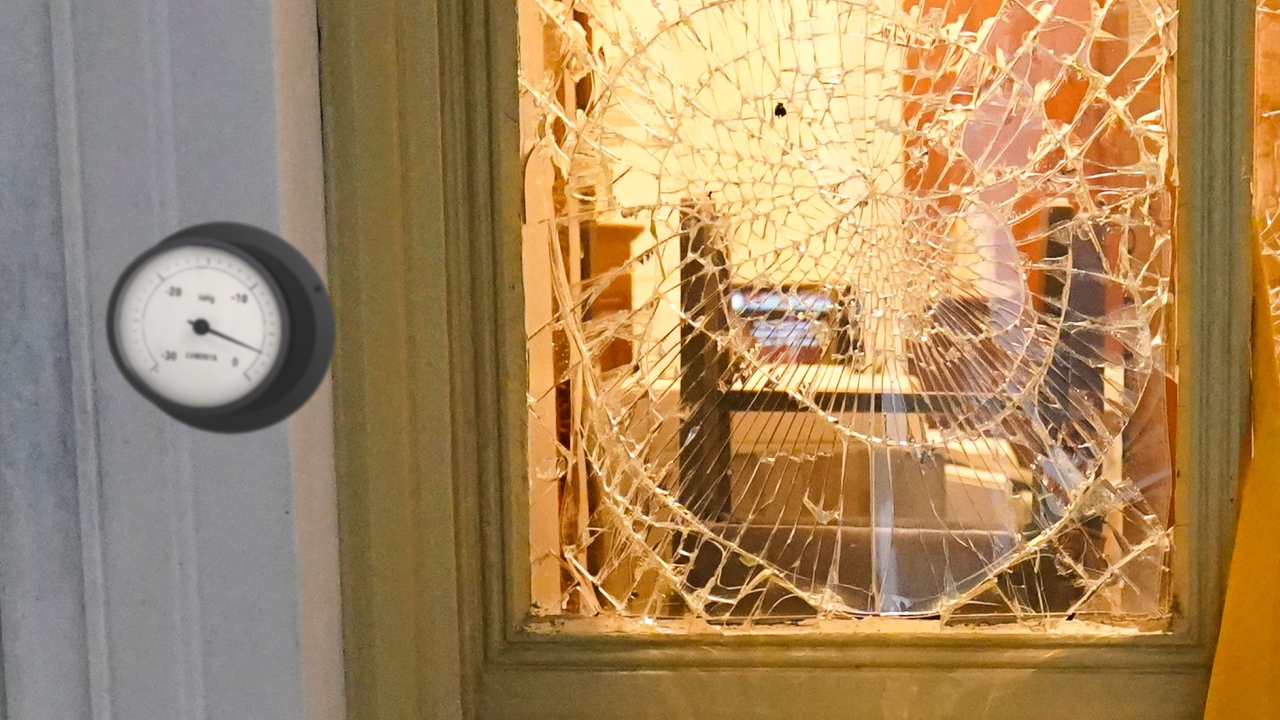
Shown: -3 inHg
